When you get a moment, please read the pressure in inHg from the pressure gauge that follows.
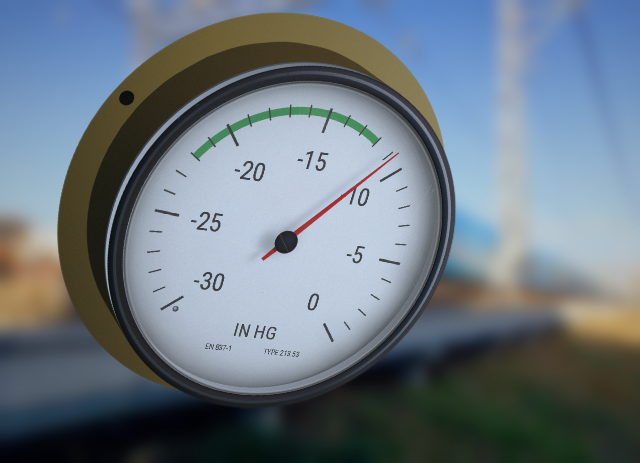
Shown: -11 inHg
